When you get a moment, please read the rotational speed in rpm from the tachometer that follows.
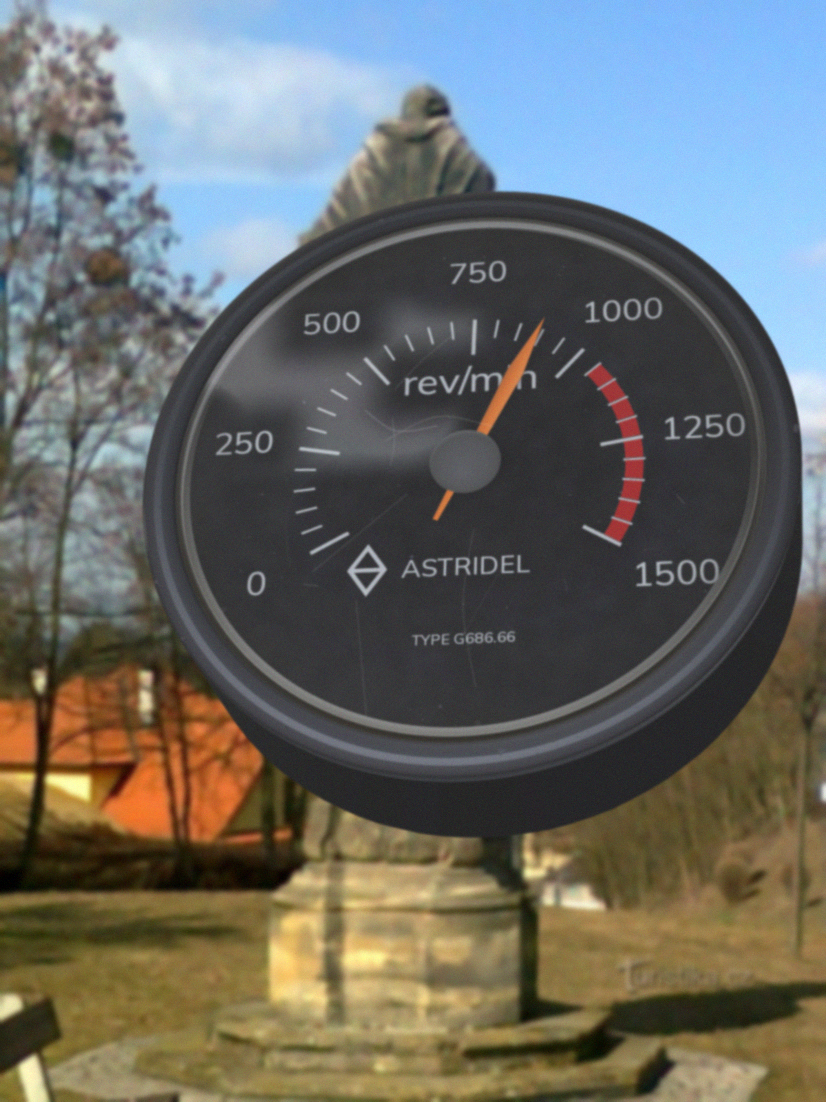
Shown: 900 rpm
